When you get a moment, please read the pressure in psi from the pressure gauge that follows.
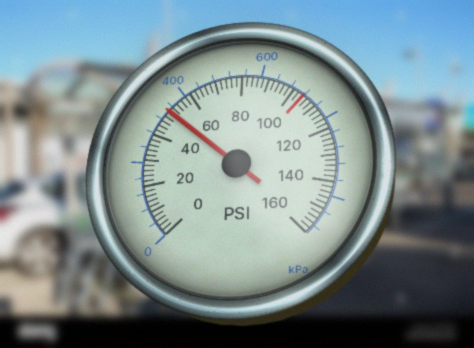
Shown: 50 psi
